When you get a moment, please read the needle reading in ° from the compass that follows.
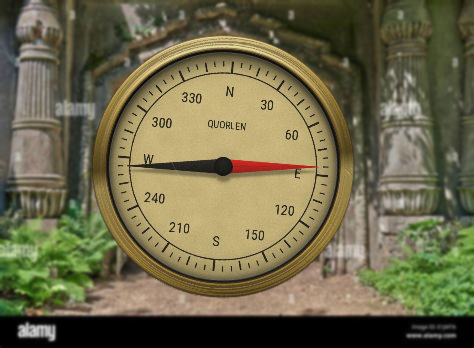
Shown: 85 °
